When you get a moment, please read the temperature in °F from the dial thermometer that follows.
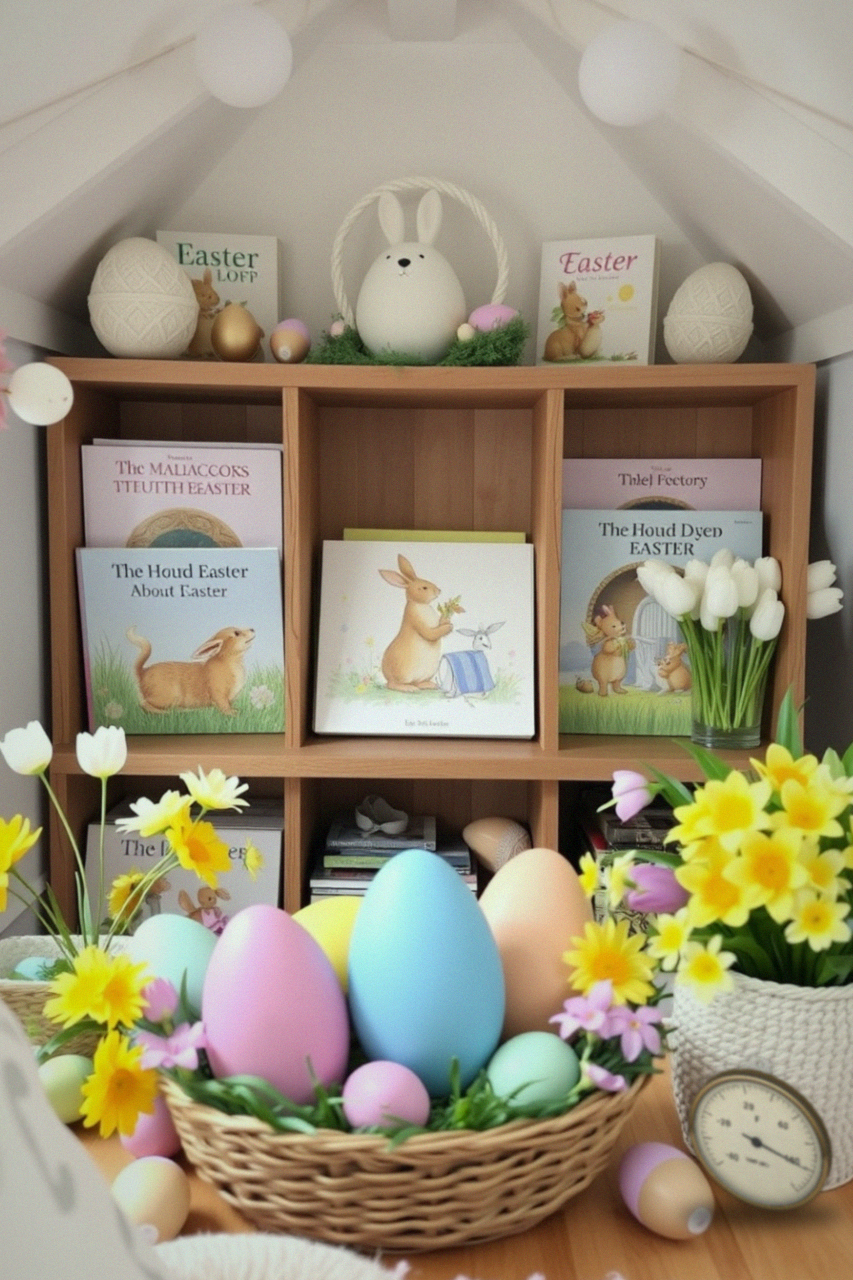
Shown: 100 °F
